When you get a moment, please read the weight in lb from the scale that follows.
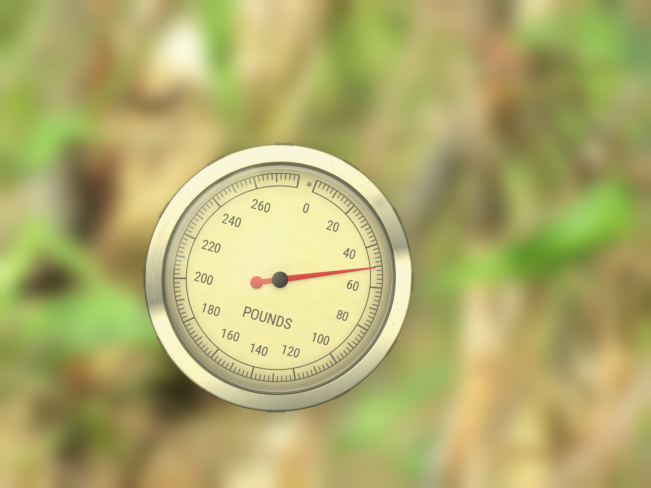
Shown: 50 lb
